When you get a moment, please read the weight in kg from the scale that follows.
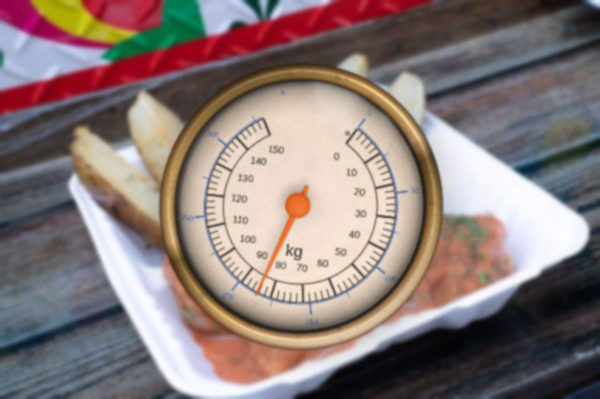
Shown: 84 kg
